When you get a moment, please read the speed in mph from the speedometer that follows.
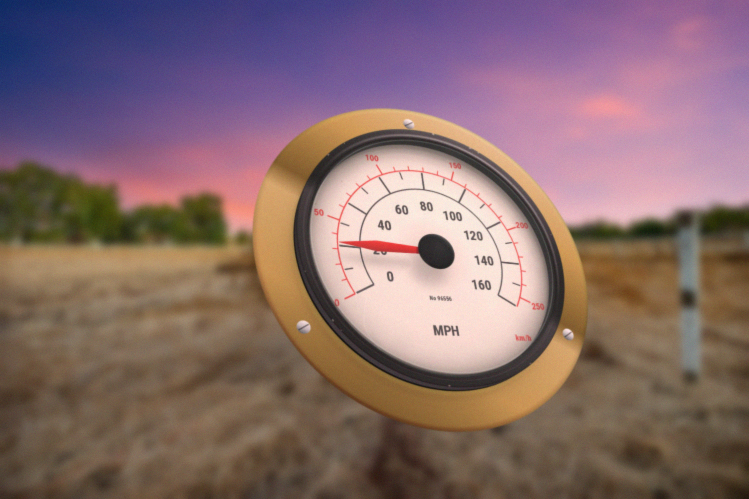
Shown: 20 mph
